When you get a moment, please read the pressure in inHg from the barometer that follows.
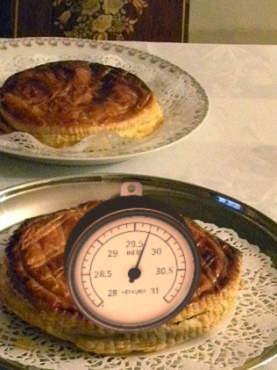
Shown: 29.7 inHg
